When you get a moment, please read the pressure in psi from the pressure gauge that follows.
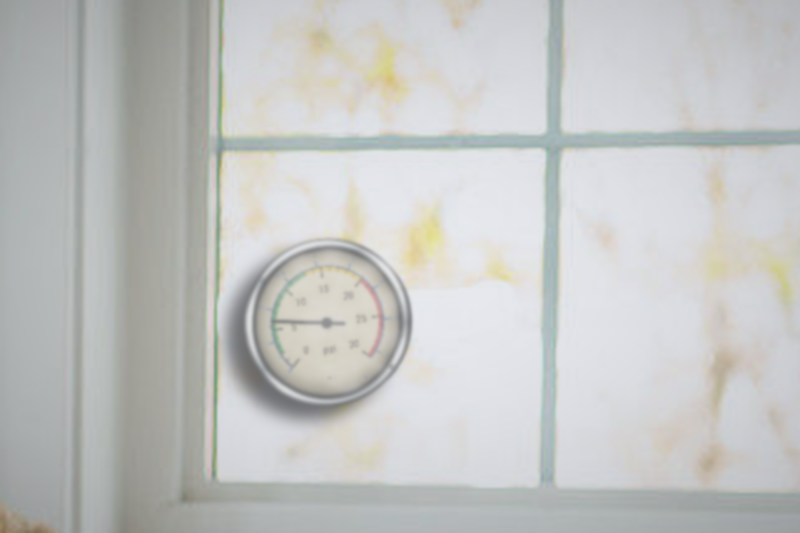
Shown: 6 psi
